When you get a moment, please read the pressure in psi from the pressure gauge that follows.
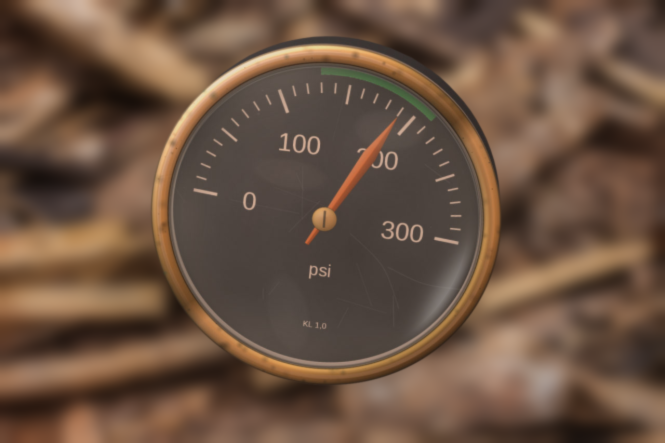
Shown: 190 psi
